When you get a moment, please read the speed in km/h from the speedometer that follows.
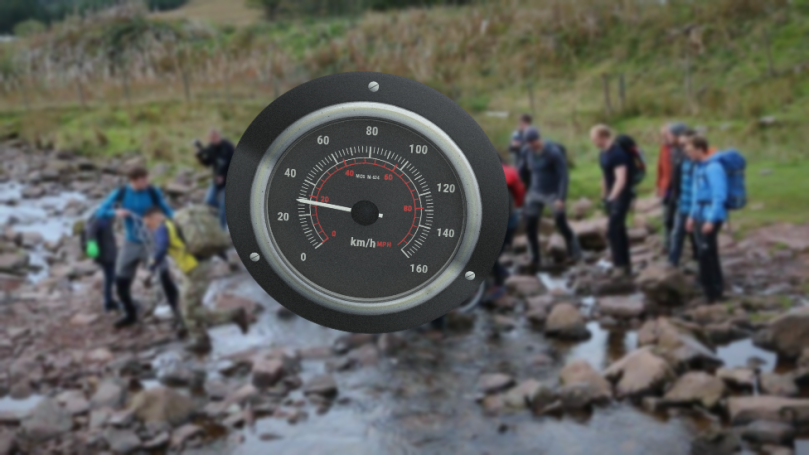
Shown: 30 km/h
